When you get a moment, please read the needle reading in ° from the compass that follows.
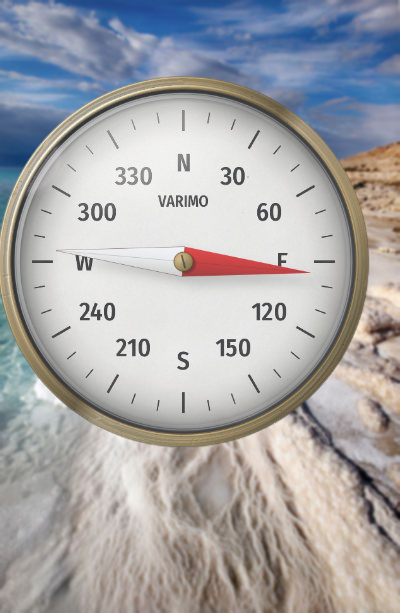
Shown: 95 °
